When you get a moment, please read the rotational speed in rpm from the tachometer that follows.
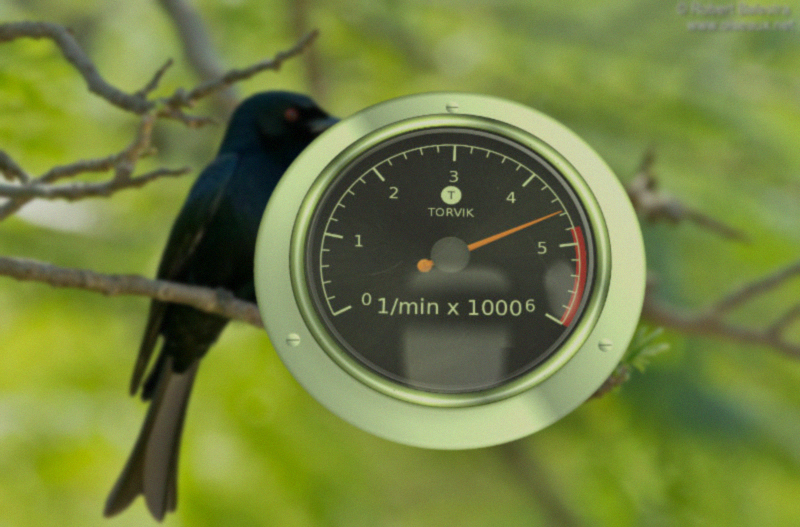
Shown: 4600 rpm
